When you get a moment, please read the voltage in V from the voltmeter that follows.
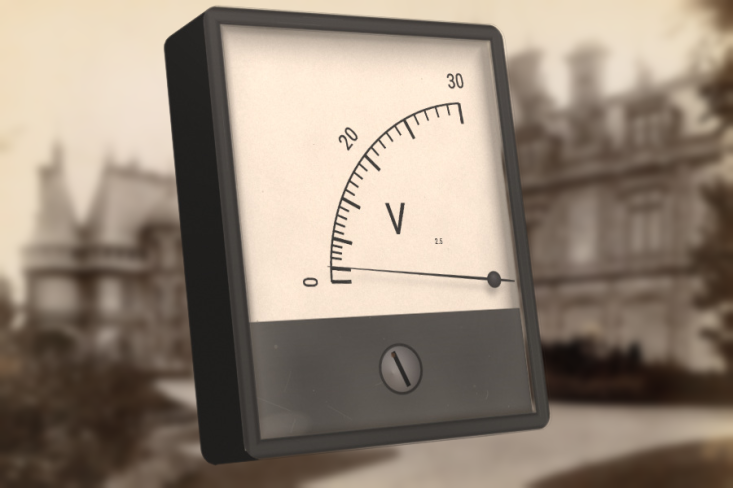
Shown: 5 V
